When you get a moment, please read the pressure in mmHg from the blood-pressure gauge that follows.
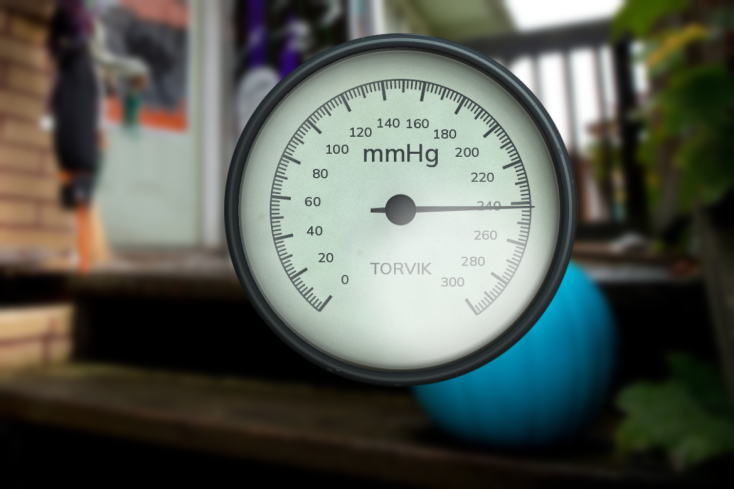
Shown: 242 mmHg
